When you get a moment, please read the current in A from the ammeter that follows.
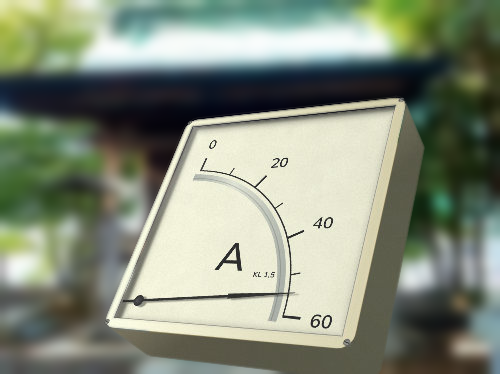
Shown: 55 A
